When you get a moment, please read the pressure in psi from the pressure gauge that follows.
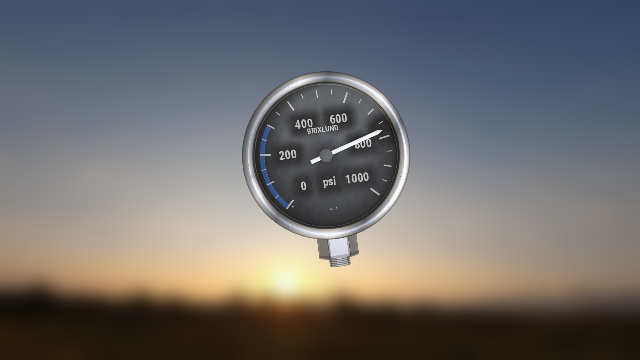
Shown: 775 psi
